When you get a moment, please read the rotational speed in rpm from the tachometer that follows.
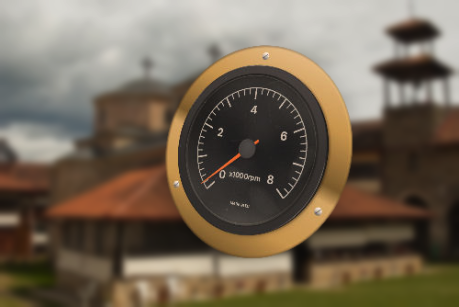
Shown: 200 rpm
